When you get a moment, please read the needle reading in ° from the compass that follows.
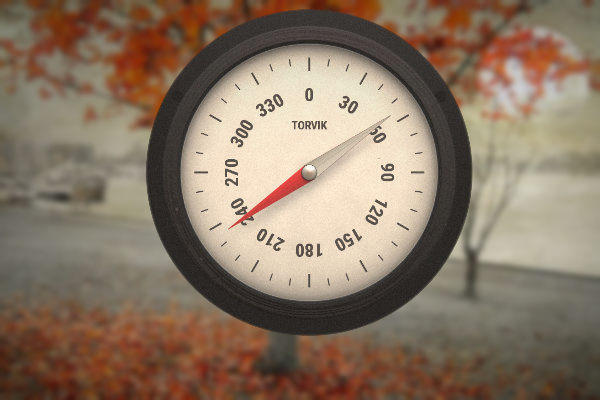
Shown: 235 °
